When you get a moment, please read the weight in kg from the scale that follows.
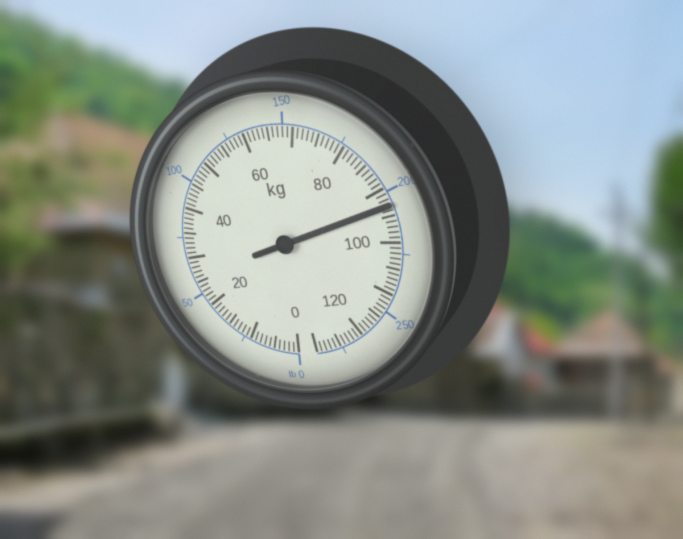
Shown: 93 kg
